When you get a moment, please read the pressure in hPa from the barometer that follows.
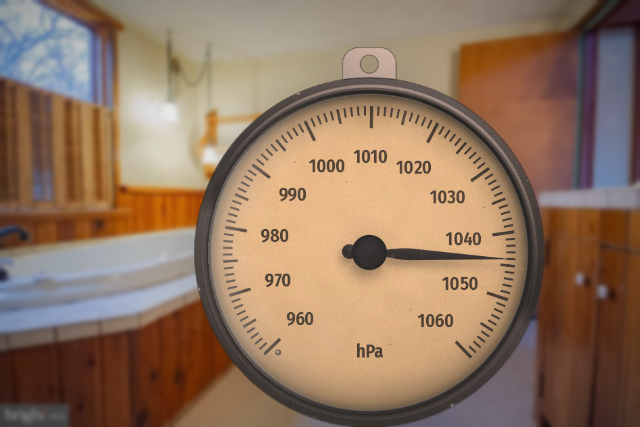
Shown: 1044 hPa
